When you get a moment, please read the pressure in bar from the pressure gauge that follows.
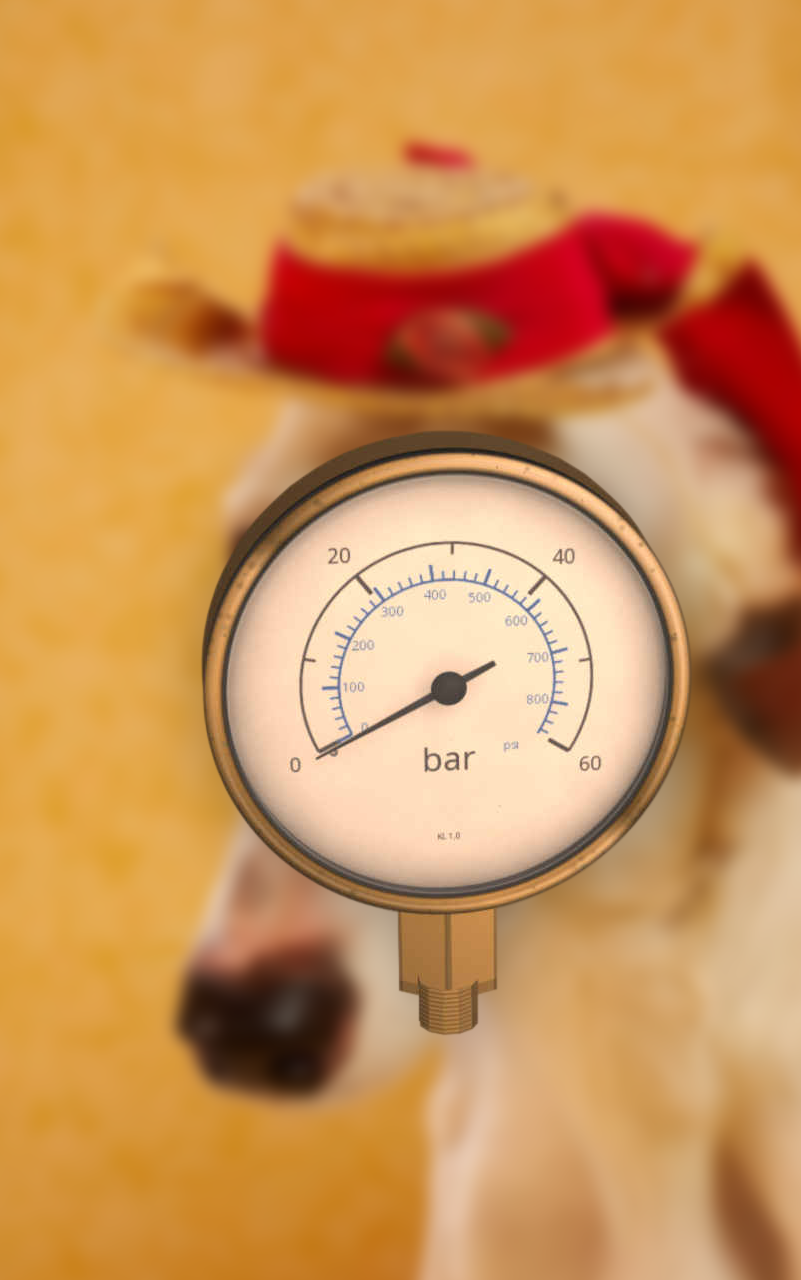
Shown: 0 bar
